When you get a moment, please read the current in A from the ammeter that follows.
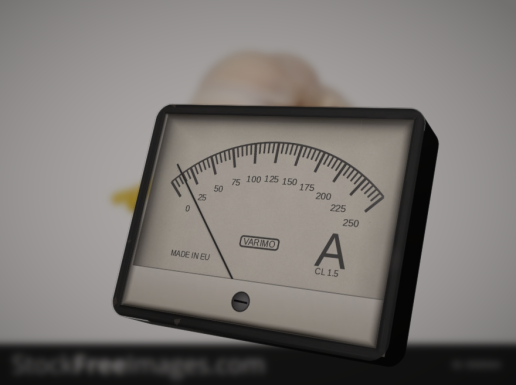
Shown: 15 A
